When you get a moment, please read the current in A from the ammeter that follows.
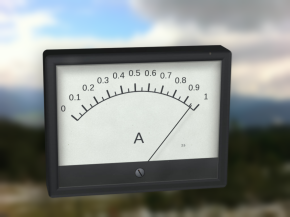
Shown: 0.95 A
